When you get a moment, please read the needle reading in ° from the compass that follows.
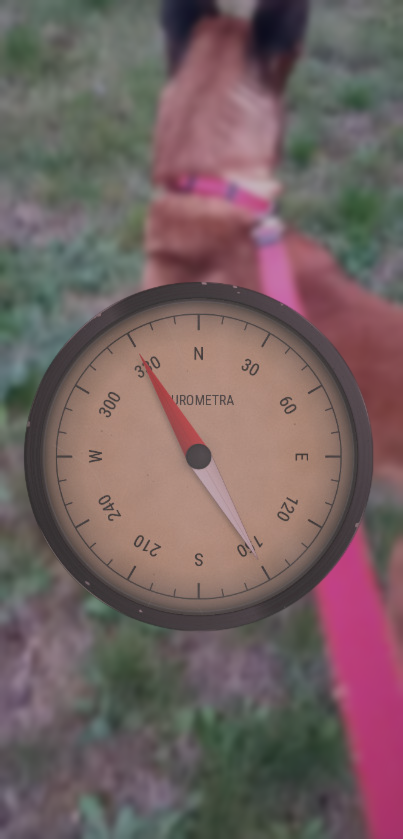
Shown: 330 °
